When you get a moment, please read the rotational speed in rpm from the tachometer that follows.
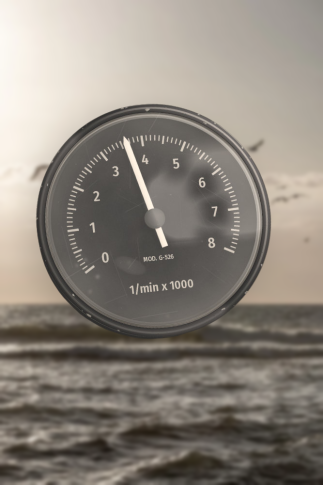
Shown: 3600 rpm
